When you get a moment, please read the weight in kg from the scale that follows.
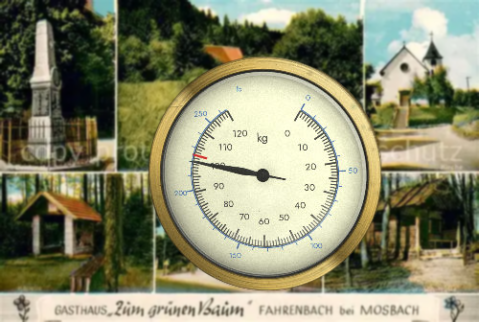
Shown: 100 kg
